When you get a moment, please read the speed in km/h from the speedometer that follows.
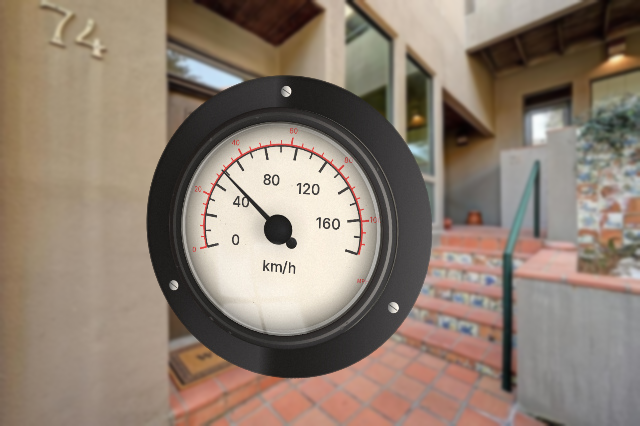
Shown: 50 km/h
